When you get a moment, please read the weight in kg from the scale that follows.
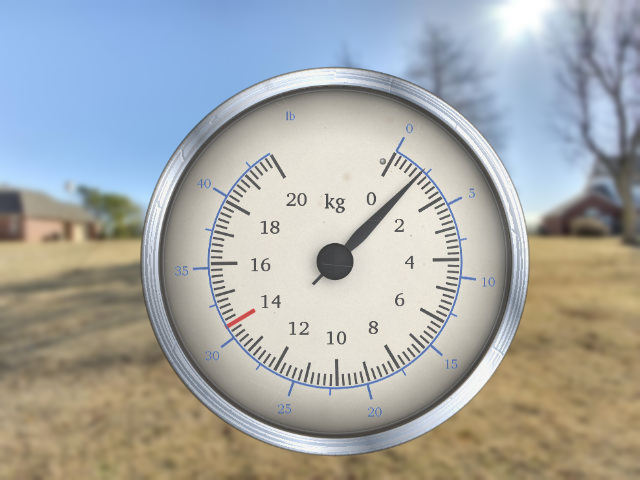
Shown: 1 kg
